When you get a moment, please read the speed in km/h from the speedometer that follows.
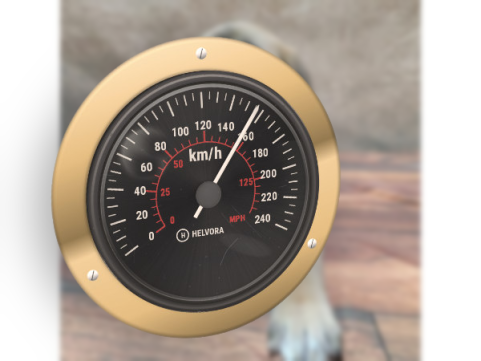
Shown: 155 km/h
